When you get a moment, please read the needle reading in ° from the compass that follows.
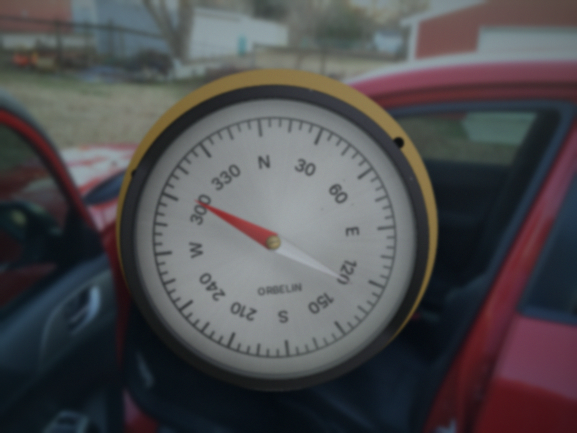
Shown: 305 °
